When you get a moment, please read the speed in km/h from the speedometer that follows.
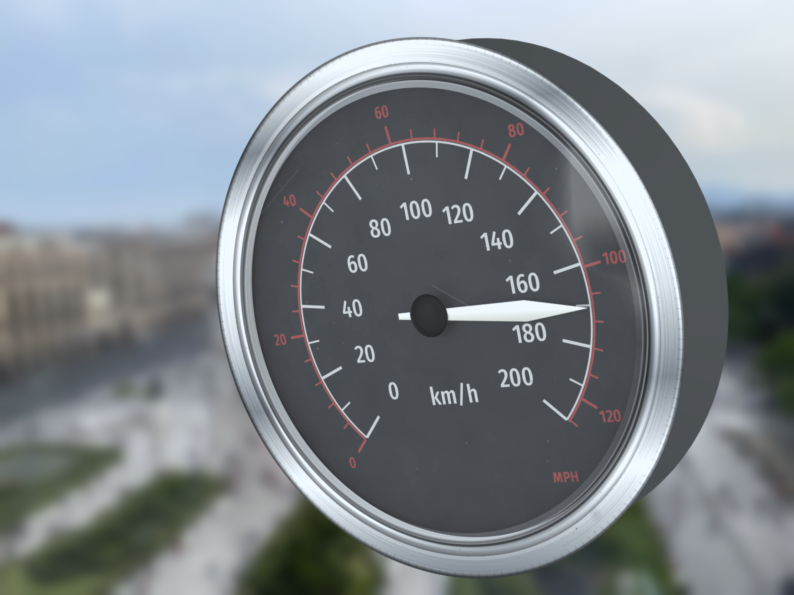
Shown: 170 km/h
